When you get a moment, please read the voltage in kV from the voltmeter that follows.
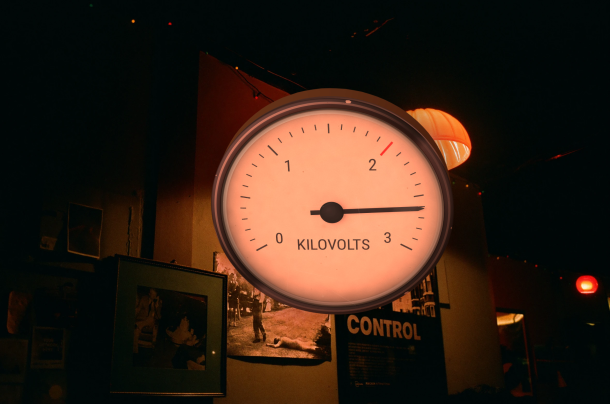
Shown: 2.6 kV
